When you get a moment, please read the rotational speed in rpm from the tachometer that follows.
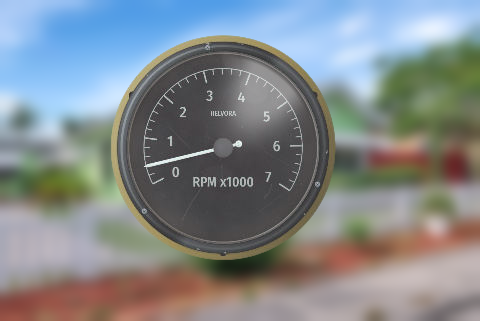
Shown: 400 rpm
